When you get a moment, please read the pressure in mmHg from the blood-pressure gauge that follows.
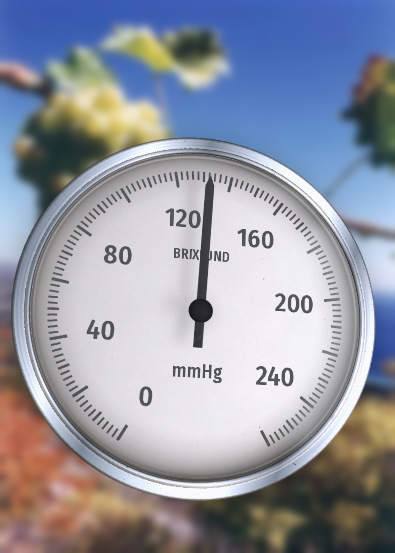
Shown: 132 mmHg
